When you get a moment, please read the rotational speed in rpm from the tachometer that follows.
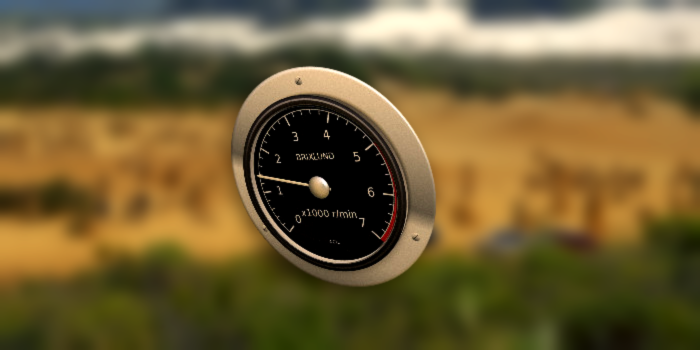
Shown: 1400 rpm
